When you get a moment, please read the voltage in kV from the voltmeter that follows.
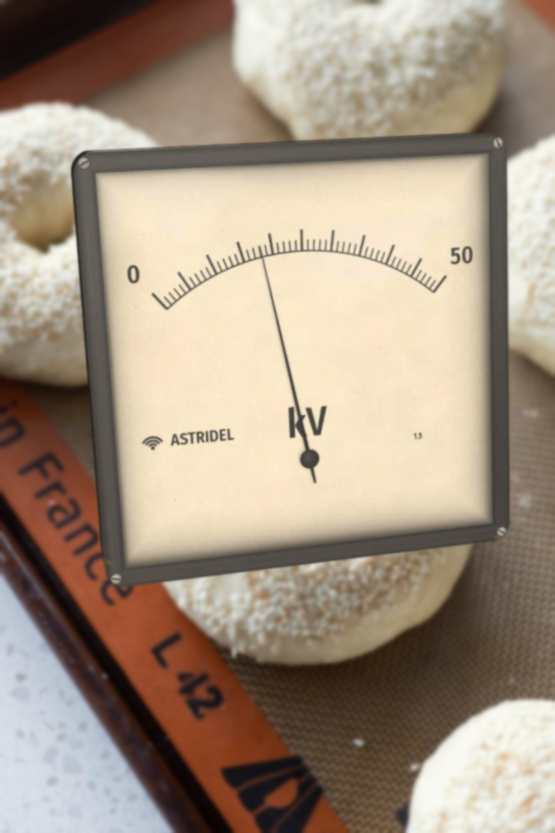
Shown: 18 kV
